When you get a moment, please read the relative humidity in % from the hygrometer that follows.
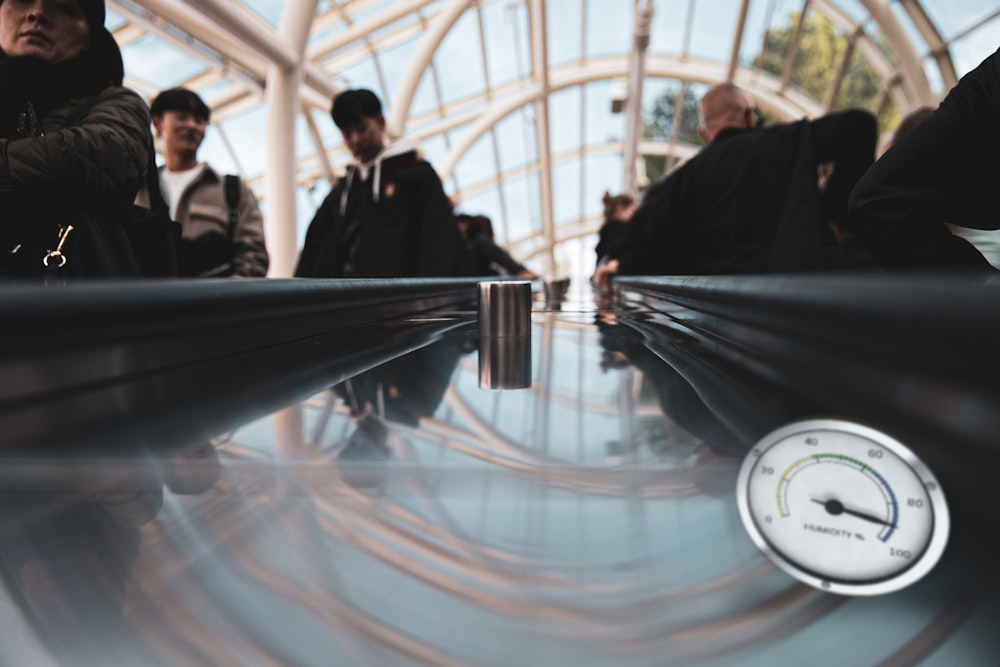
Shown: 90 %
